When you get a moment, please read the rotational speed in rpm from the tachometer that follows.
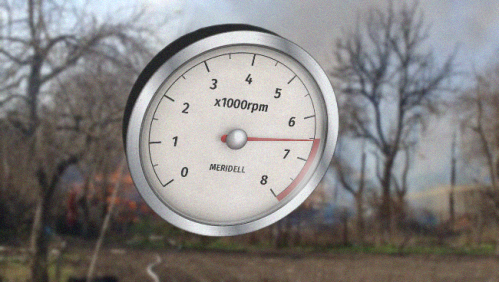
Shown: 6500 rpm
